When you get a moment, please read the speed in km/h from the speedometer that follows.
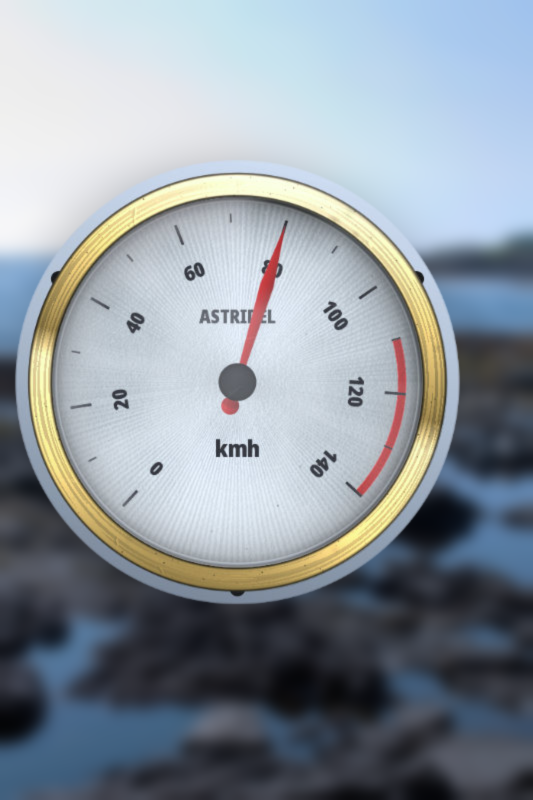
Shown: 80 km/h
